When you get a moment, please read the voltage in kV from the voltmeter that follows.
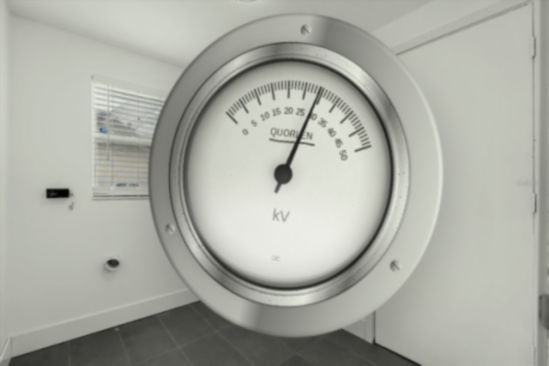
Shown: 30 kV
